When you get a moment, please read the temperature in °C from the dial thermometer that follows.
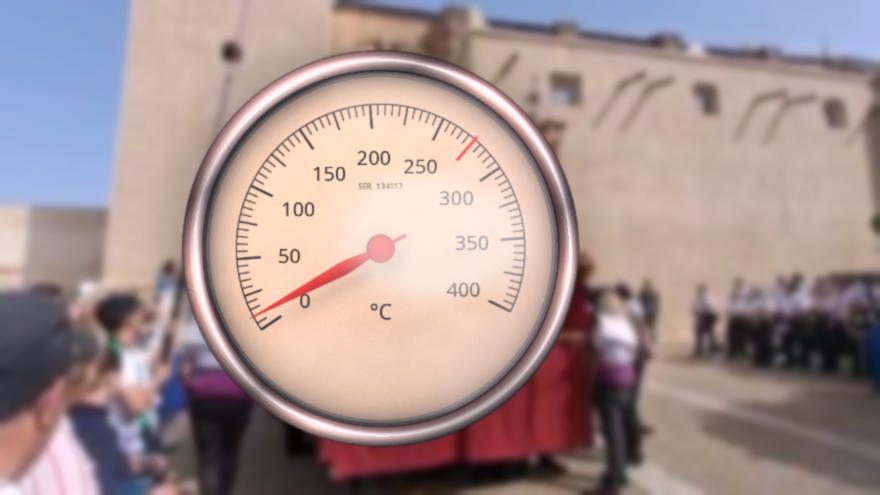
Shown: 10 °C
